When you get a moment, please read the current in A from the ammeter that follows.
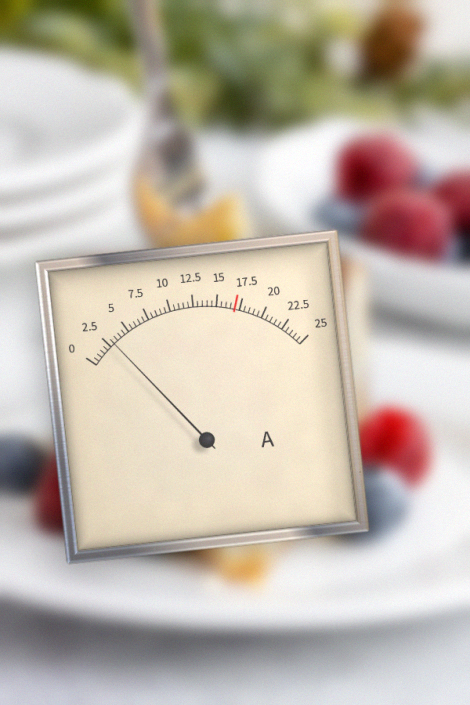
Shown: 3 A
